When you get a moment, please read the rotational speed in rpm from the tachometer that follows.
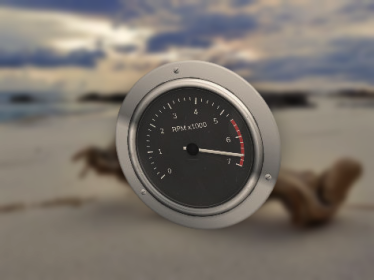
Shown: 6600 rpm
